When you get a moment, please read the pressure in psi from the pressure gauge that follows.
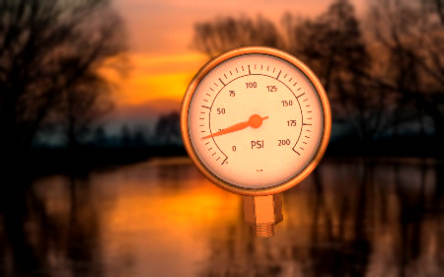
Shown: 25 psi
